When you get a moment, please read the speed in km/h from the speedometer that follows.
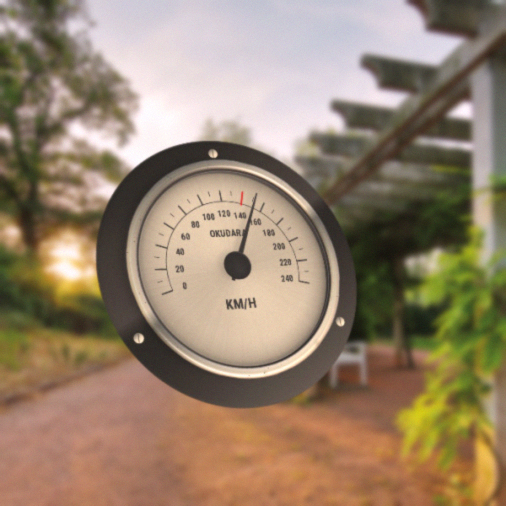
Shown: 150 km/h
